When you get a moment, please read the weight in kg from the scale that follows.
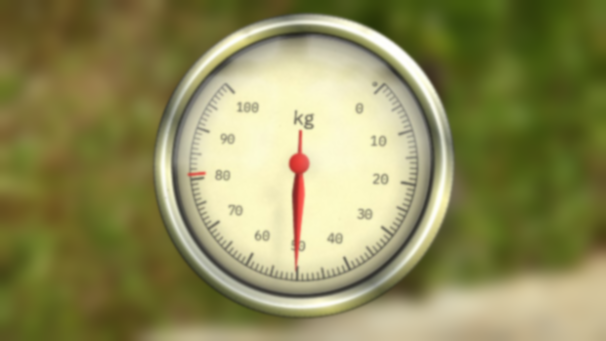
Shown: 50 kg
